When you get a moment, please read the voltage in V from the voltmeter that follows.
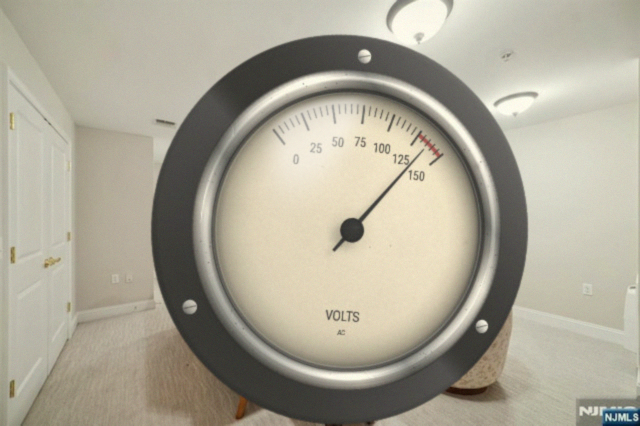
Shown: 135 V
